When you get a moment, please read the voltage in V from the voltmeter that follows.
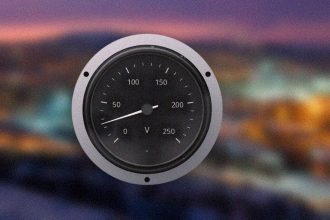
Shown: 25 V
